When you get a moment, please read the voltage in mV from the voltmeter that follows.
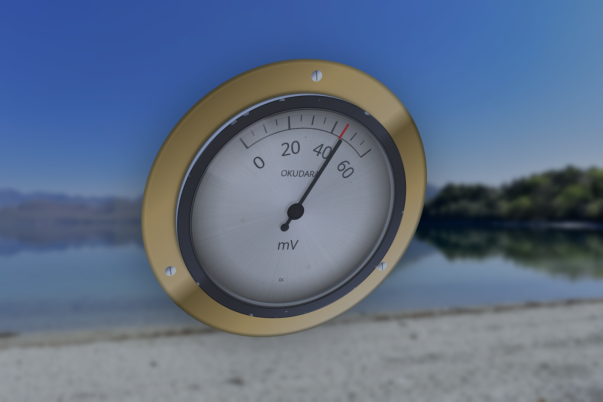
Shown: 45 mV
